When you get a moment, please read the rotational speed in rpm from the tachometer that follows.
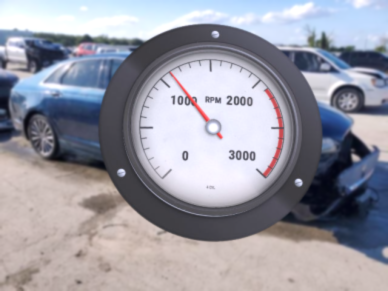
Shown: 1100 rpm
